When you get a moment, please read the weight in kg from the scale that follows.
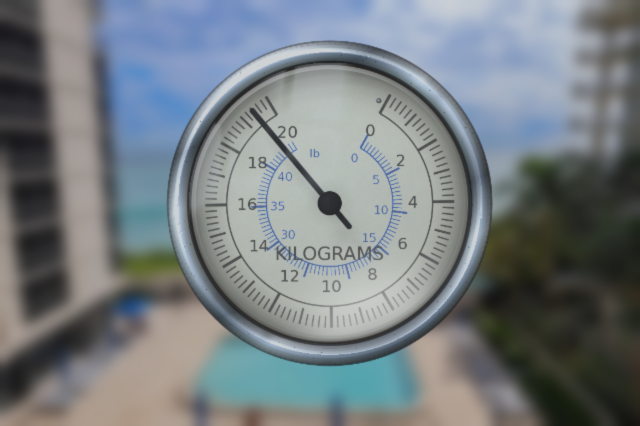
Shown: 19.4 kg
